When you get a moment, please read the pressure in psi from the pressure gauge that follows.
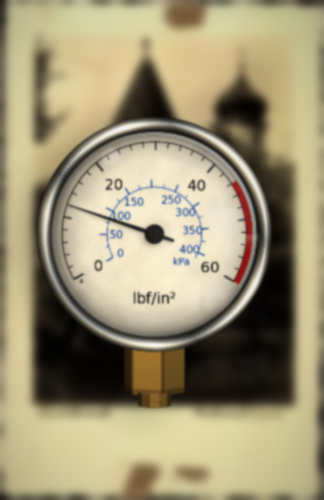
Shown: 12 psi
